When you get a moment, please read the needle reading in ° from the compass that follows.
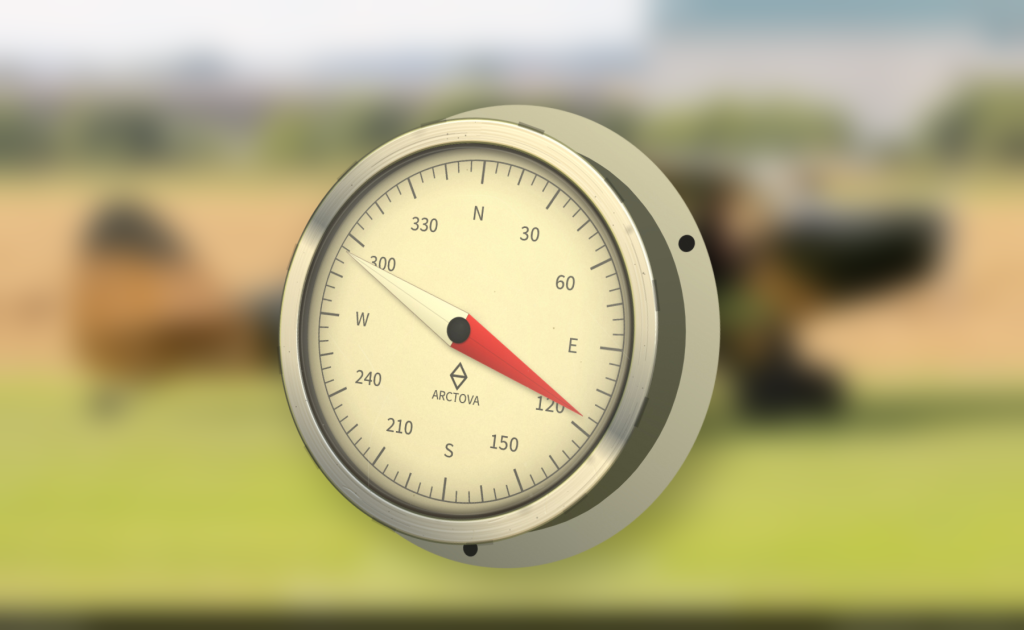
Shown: 115 °
